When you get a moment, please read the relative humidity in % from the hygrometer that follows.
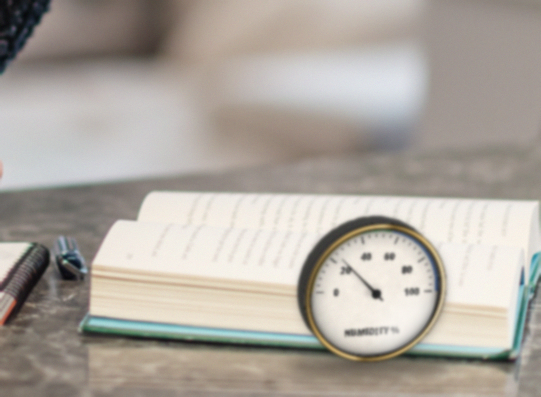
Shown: 24 %
